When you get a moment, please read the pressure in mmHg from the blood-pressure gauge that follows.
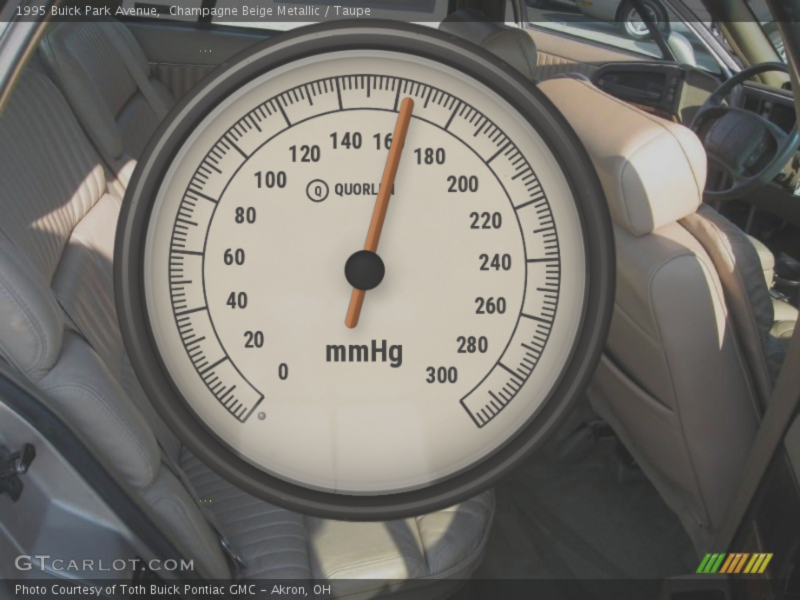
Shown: 164 mmHg
